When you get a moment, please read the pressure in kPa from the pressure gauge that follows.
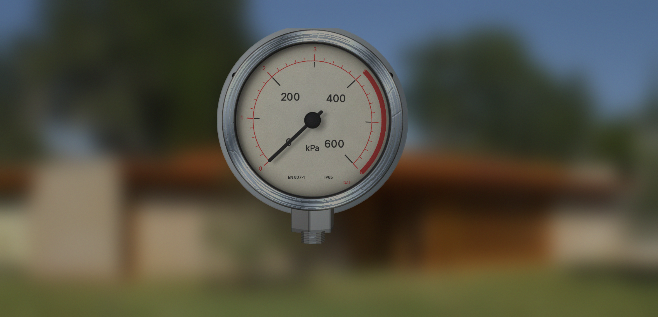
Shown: 0 kPa
